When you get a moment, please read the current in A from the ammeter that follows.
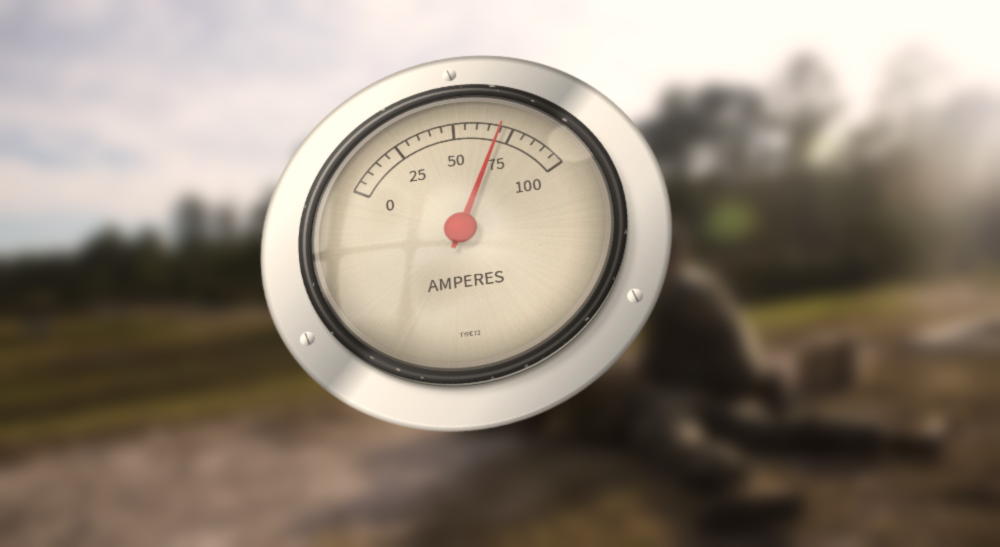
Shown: 70 A
